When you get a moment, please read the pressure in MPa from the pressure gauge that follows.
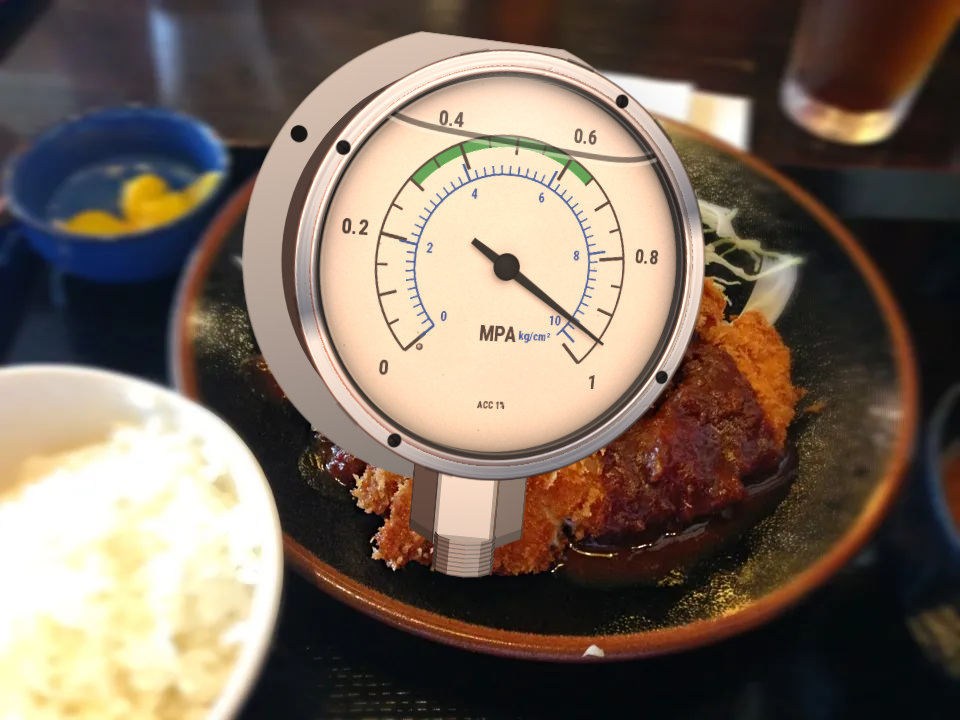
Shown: 0.95 MPa
